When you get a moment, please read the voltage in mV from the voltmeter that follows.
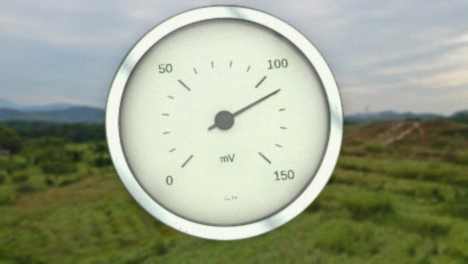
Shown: 110 mV
